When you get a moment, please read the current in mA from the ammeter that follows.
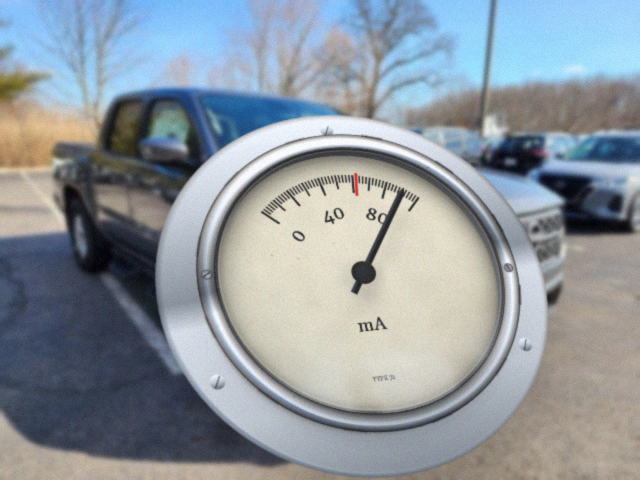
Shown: 90 mA
